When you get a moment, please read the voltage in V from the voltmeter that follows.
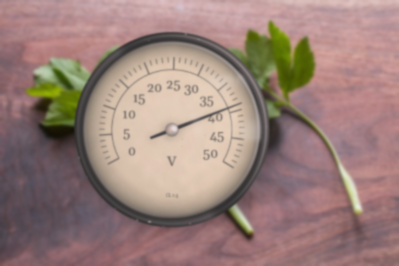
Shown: 39 V
